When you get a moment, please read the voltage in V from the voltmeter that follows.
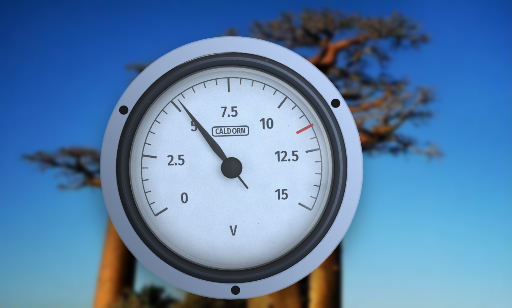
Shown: 5.25 V
